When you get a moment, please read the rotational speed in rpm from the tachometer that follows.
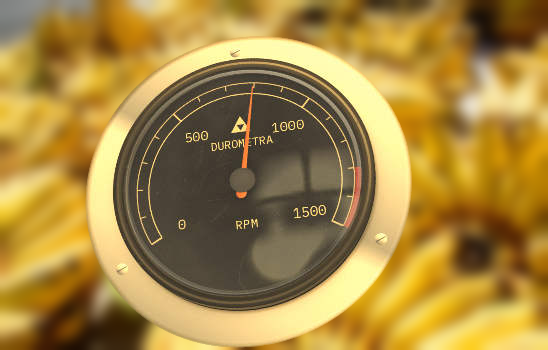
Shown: 800 rpm
